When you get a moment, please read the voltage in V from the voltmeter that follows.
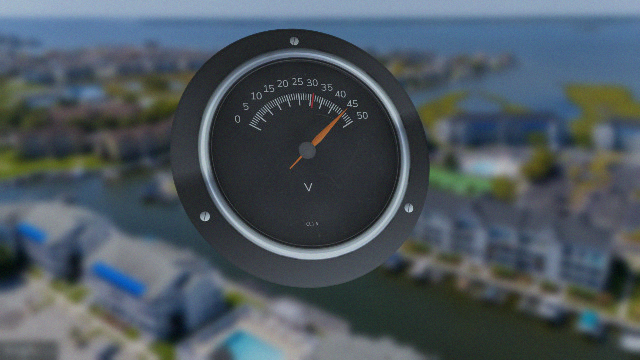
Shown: 45 V
